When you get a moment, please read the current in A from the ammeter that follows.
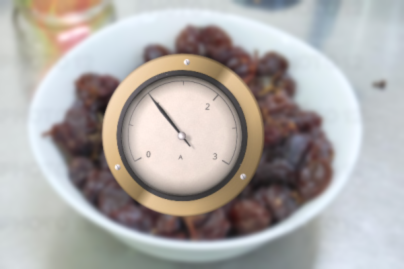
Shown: 1 A
